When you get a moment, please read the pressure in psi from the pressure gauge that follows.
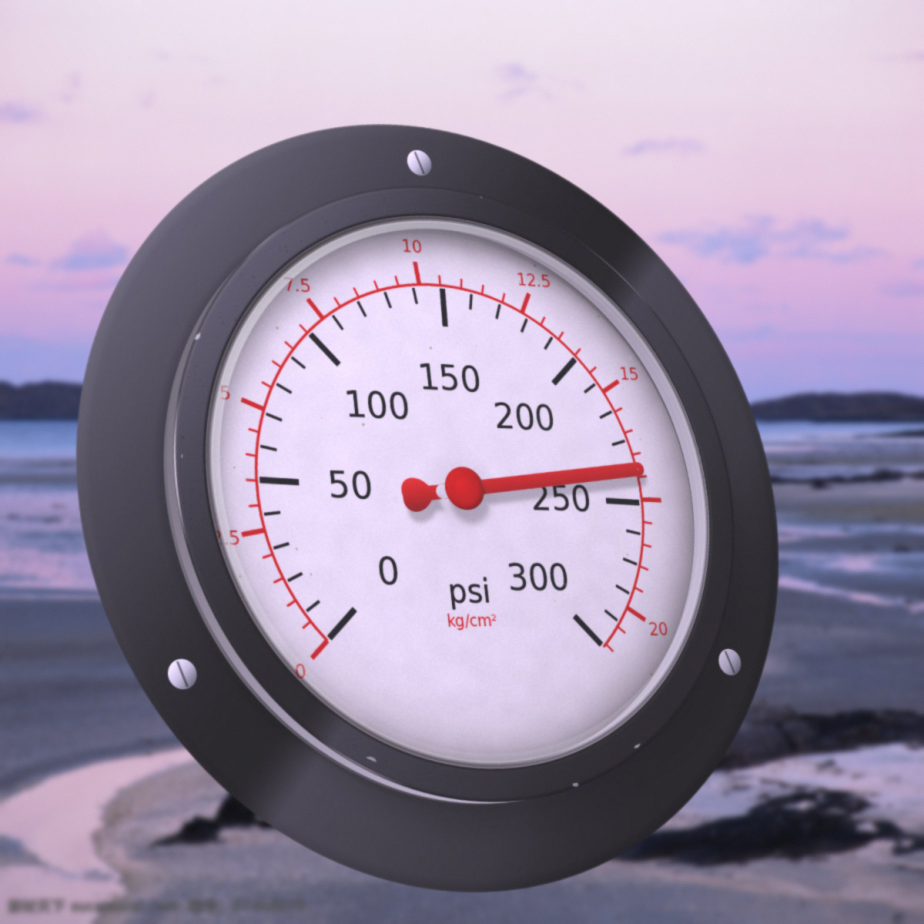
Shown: 240 psi
